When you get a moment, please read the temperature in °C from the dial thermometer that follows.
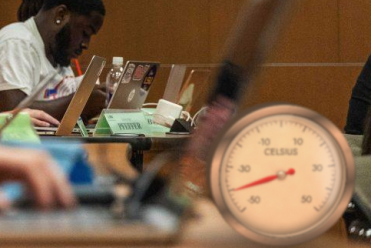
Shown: -40 °C
